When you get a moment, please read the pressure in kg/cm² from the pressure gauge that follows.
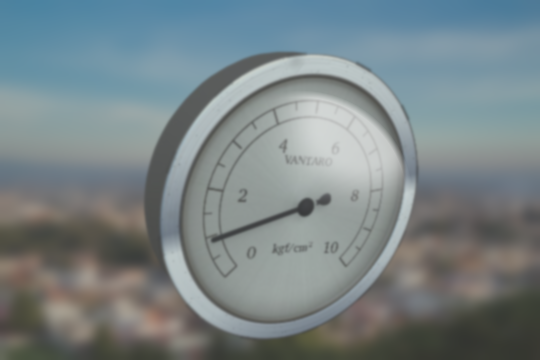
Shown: 1 kg/cm²
